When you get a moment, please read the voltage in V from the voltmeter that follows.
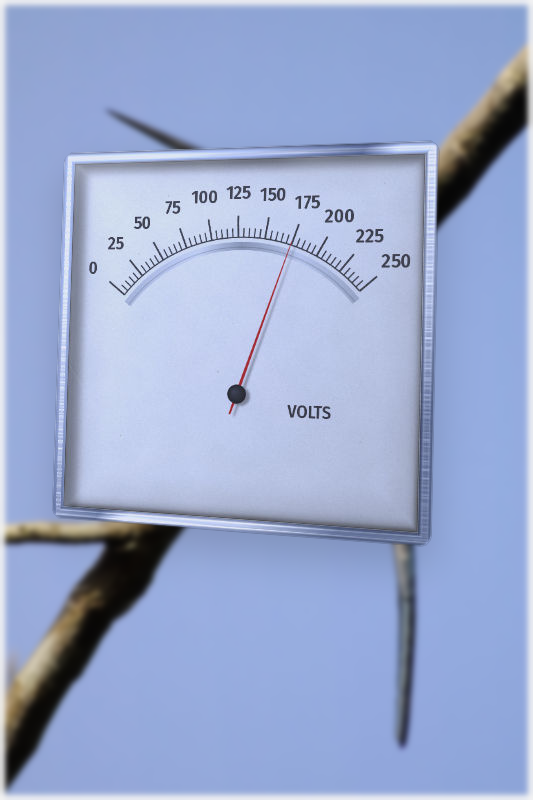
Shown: 175 V
